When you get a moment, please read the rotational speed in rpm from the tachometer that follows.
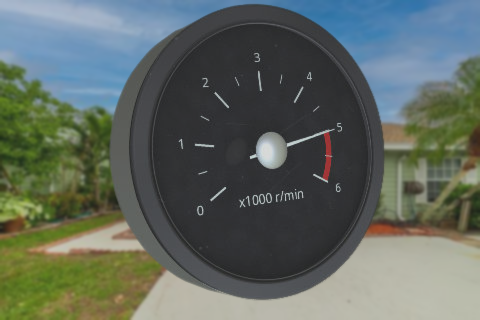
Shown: 5000 rpm
